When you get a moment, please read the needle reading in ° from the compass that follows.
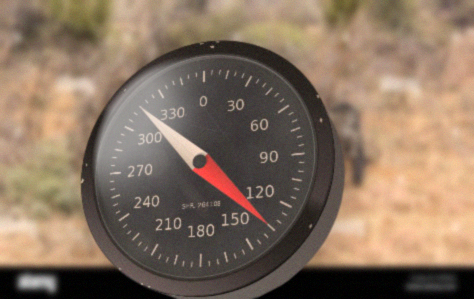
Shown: 135 °
